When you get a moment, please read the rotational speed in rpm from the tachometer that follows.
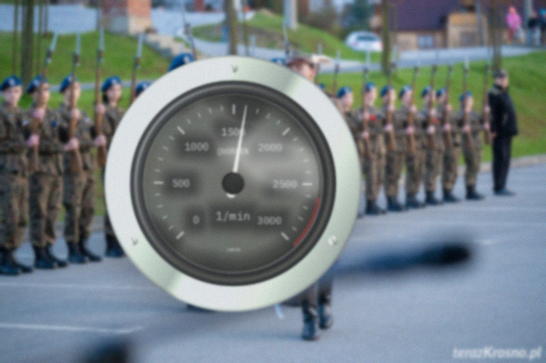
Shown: 1600 rpm
